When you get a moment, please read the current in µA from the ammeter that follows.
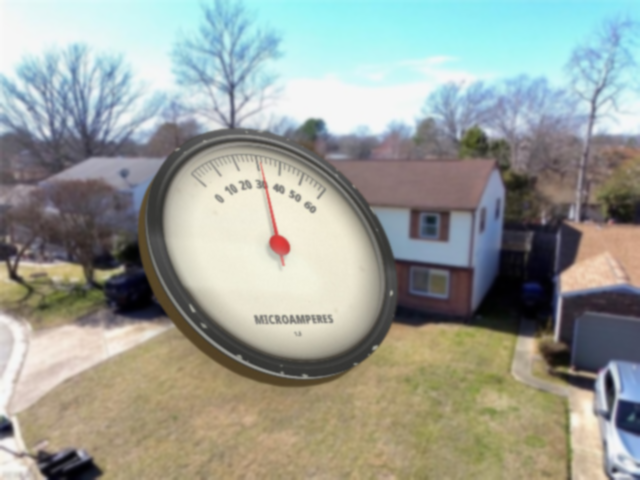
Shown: 30 µA
